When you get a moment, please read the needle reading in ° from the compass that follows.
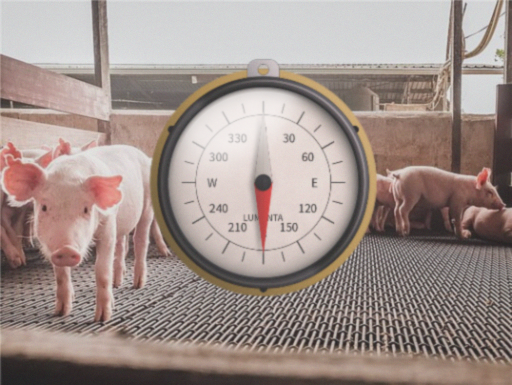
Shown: 180 °
